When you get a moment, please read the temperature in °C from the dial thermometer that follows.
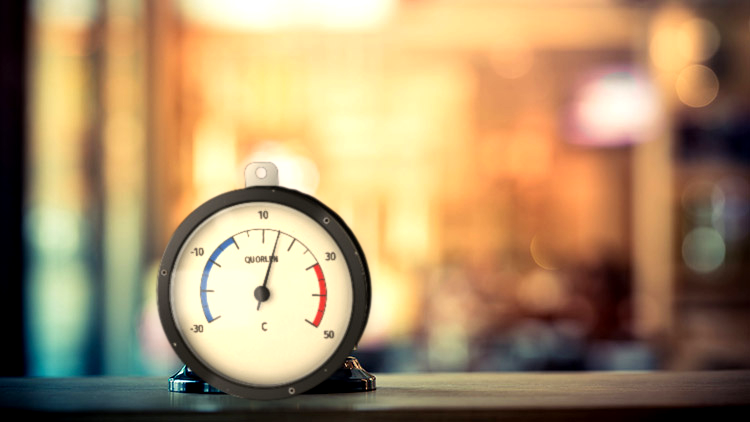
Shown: 15 °C
